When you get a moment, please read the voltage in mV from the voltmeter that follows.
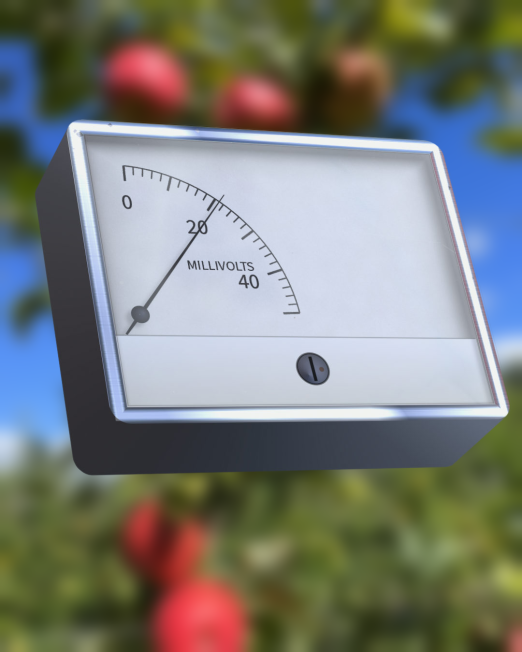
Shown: 21 mV
